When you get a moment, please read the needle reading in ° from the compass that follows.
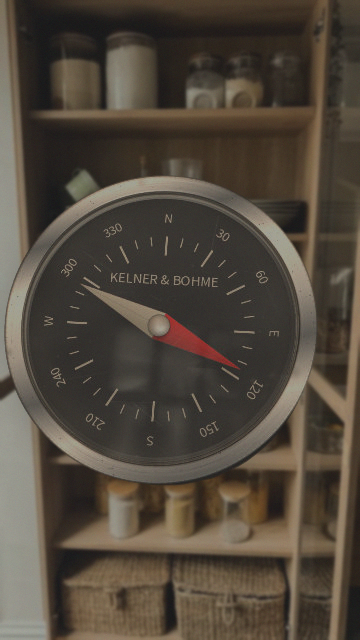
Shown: 115 °
